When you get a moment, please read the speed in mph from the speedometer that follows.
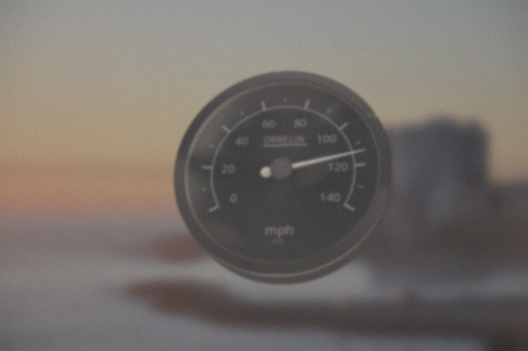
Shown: 115 mph
